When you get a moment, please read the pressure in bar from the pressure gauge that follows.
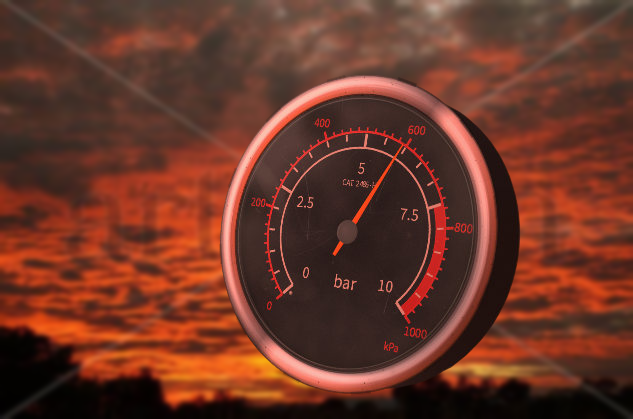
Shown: 6 bar
